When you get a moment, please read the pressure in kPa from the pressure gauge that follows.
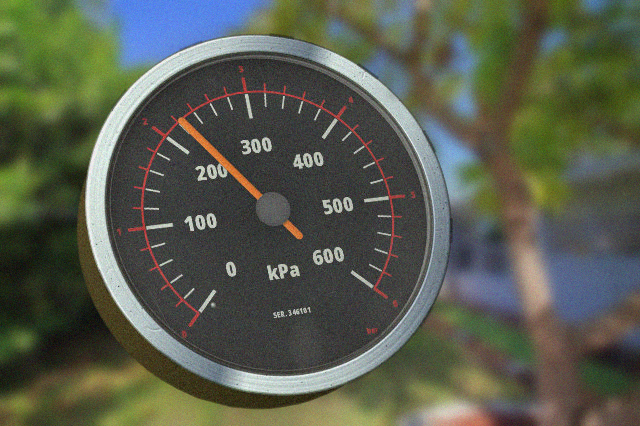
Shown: 220 kPa
